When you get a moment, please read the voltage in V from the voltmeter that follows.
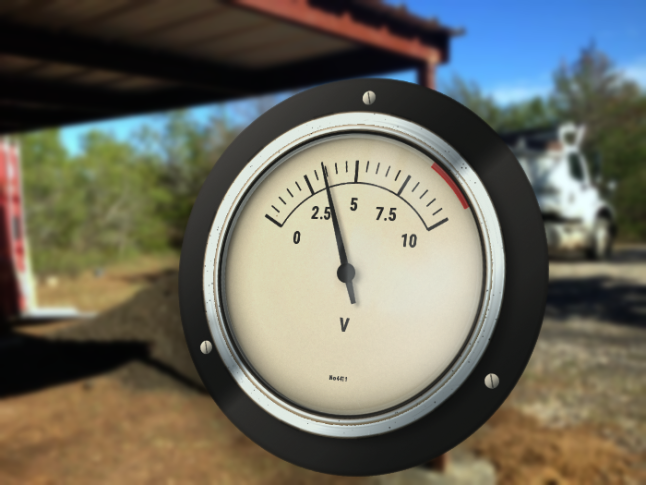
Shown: 3.5 V
